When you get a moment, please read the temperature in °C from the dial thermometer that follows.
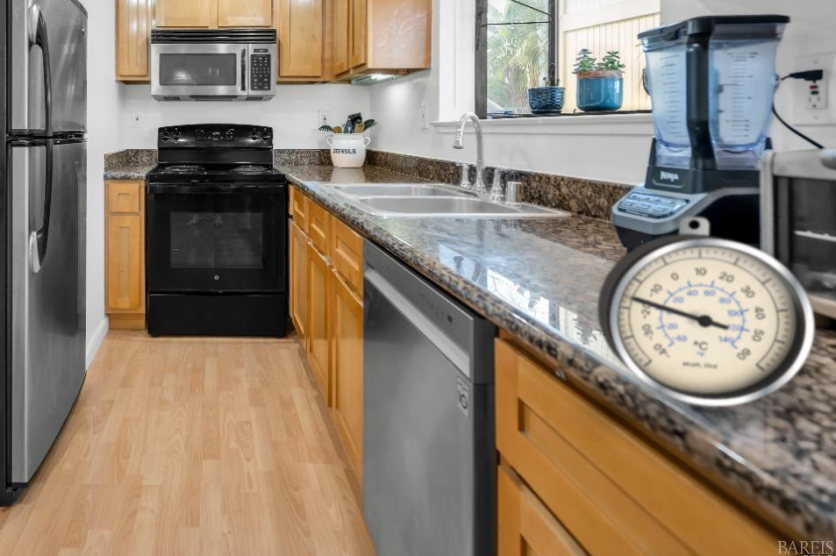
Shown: -16 °C
